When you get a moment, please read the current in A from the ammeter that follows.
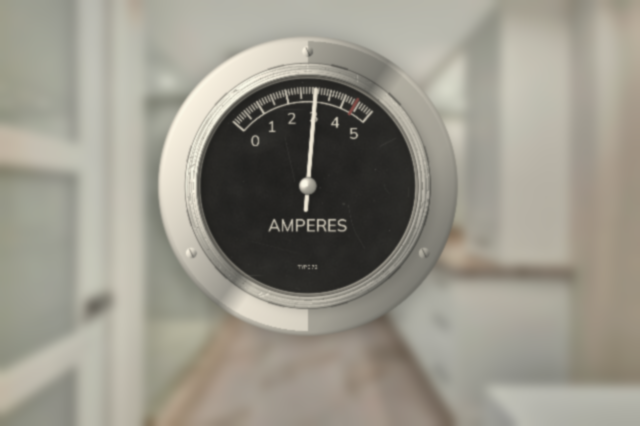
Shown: 3 A
